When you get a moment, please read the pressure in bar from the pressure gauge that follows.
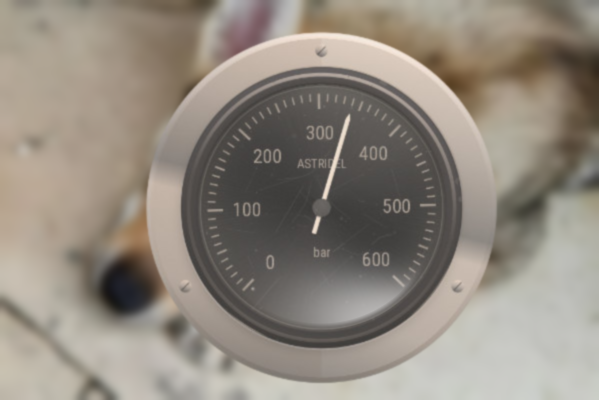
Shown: 340 bar
